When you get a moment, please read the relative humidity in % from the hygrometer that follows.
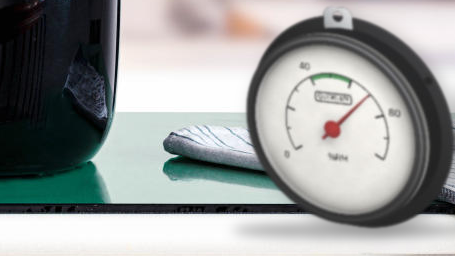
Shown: 70 %
